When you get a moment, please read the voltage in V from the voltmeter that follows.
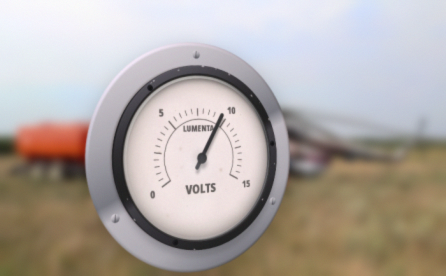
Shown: 9.5 V
